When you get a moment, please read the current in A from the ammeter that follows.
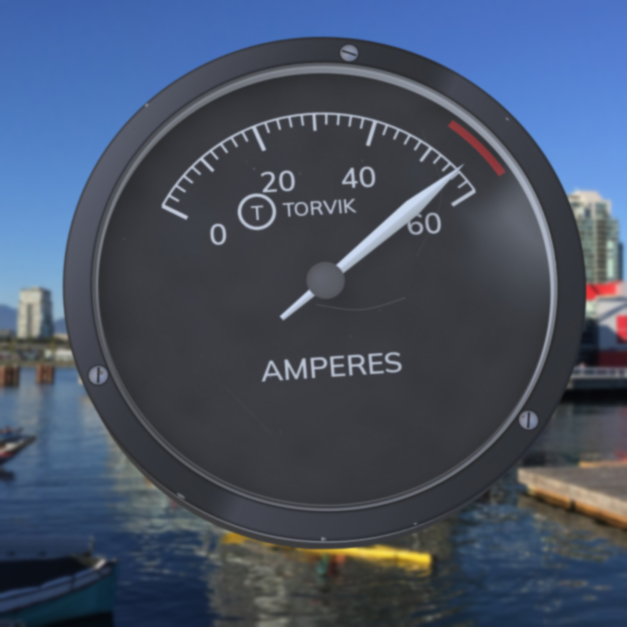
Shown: 56 A
